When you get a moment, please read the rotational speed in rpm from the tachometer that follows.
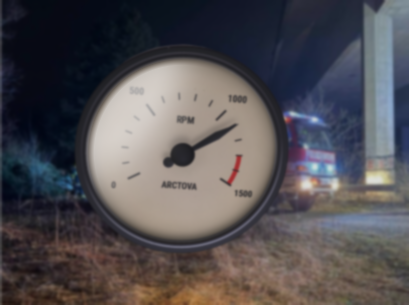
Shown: 1100 rpm
